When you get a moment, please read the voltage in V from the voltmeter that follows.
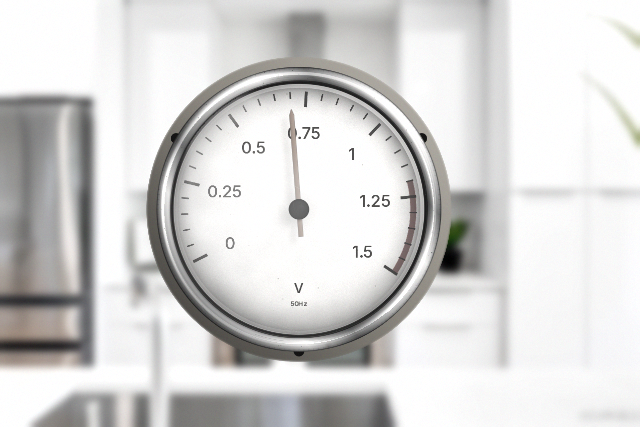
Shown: 0.7 V
